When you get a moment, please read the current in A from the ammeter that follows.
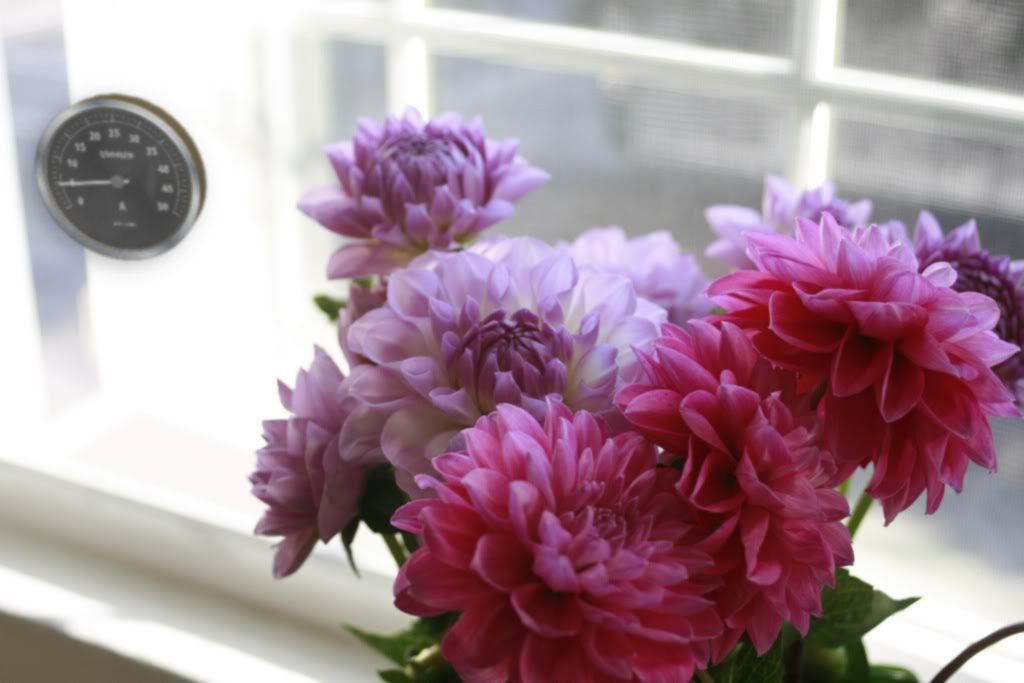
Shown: 5 A
